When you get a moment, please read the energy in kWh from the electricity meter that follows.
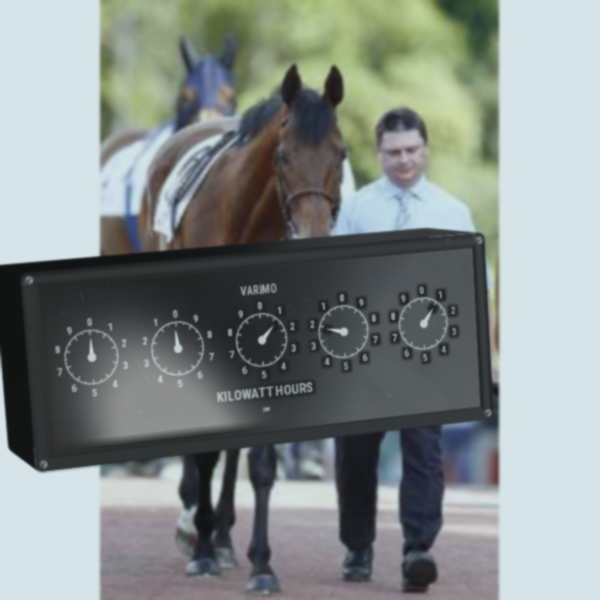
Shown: 121 kWh
